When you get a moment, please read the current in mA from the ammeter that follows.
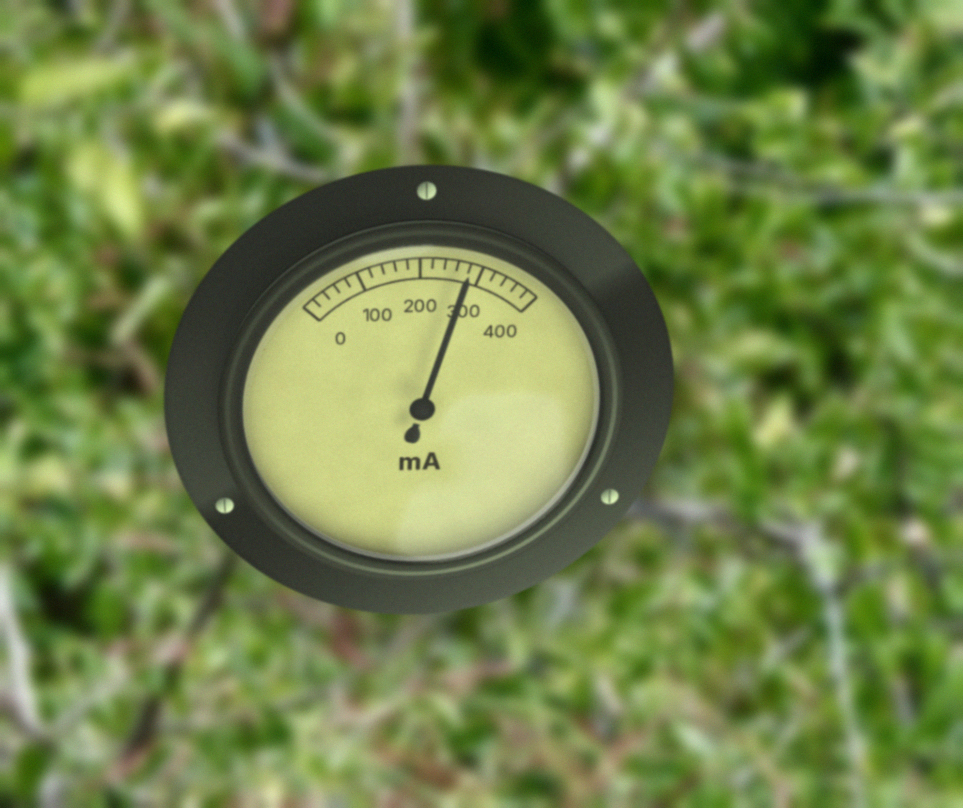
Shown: 280 mA
